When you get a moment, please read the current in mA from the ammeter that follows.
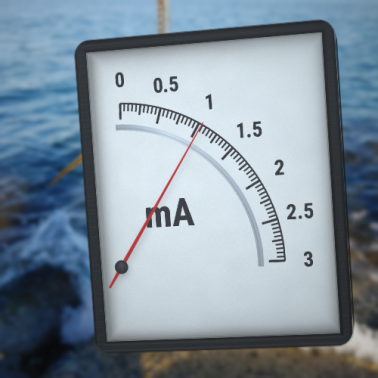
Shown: 1.05 mA
